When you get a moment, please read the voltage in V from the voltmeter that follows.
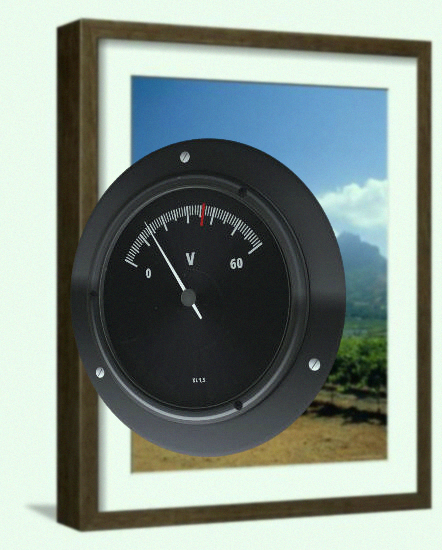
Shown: 15 V
